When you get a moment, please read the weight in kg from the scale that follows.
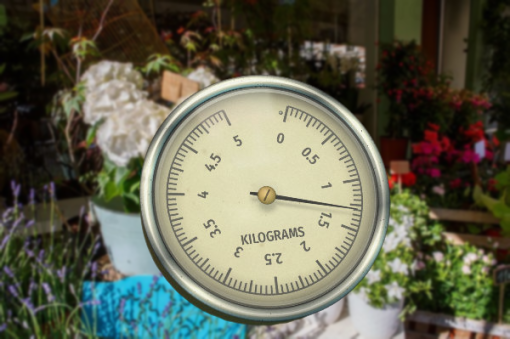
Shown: 1.3 kg
